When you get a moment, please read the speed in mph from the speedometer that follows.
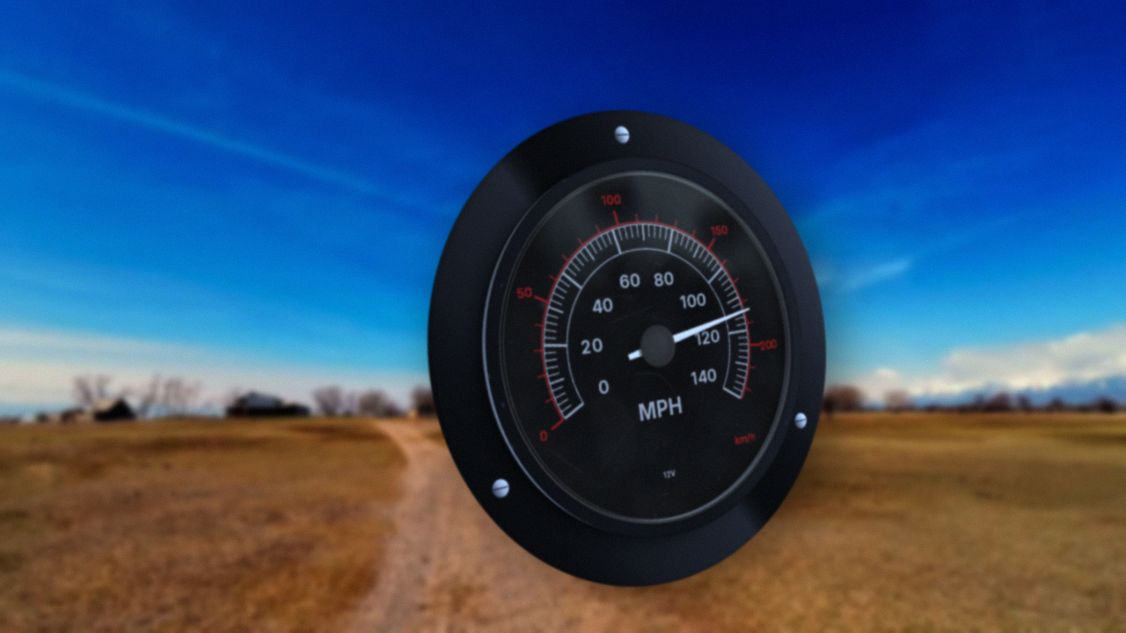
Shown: 114 mph
